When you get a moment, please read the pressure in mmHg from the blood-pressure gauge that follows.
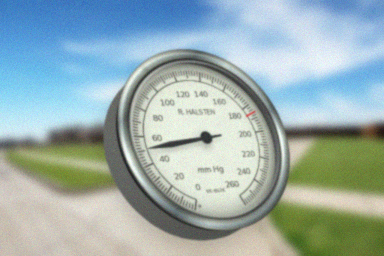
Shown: 50 mmHg
